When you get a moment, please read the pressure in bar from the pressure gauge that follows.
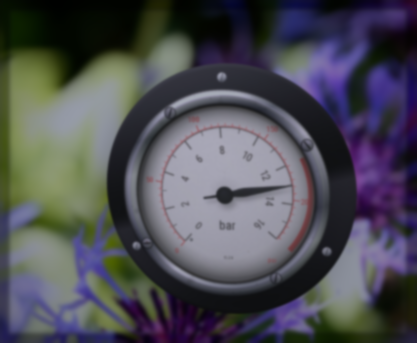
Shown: 13 bar
